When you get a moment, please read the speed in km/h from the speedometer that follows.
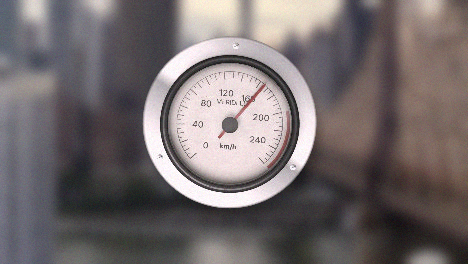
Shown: 165 km/h
